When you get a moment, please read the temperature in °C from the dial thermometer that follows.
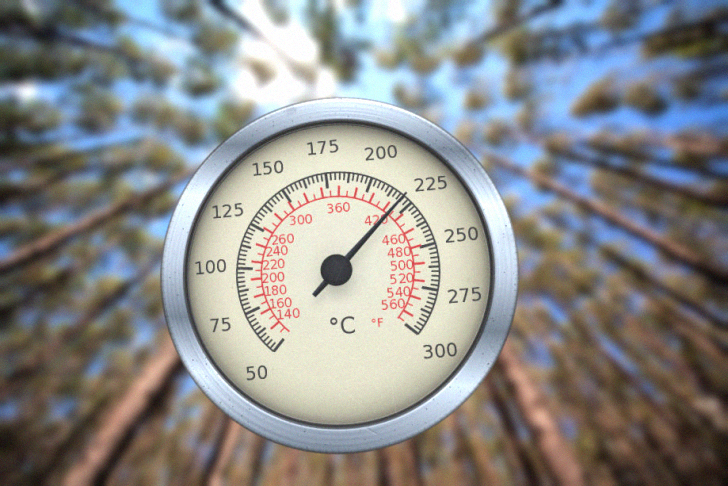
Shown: 220 °C
